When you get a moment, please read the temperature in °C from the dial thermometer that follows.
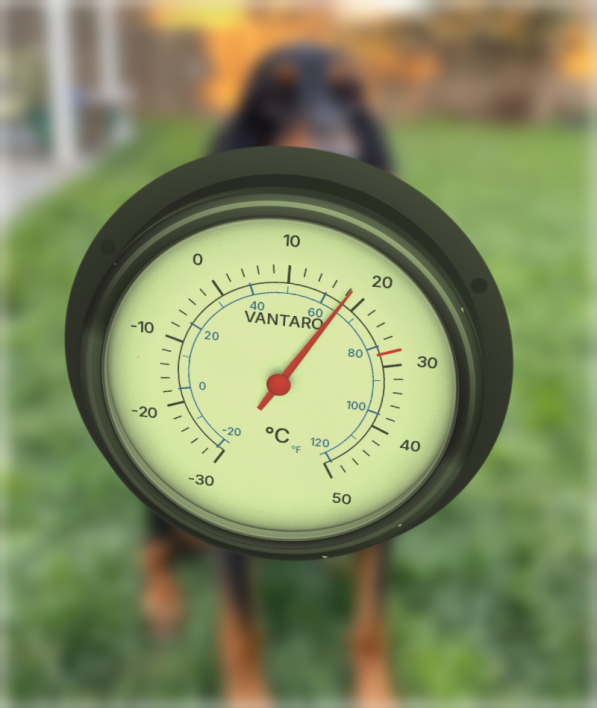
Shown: 18 °C
